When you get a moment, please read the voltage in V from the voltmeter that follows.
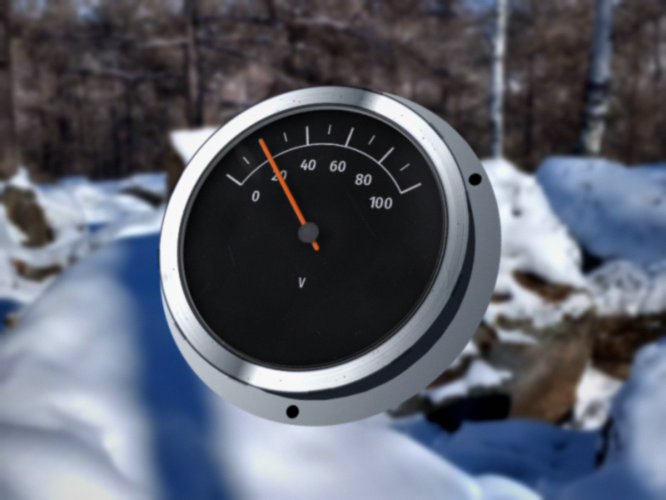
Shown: 20 V
